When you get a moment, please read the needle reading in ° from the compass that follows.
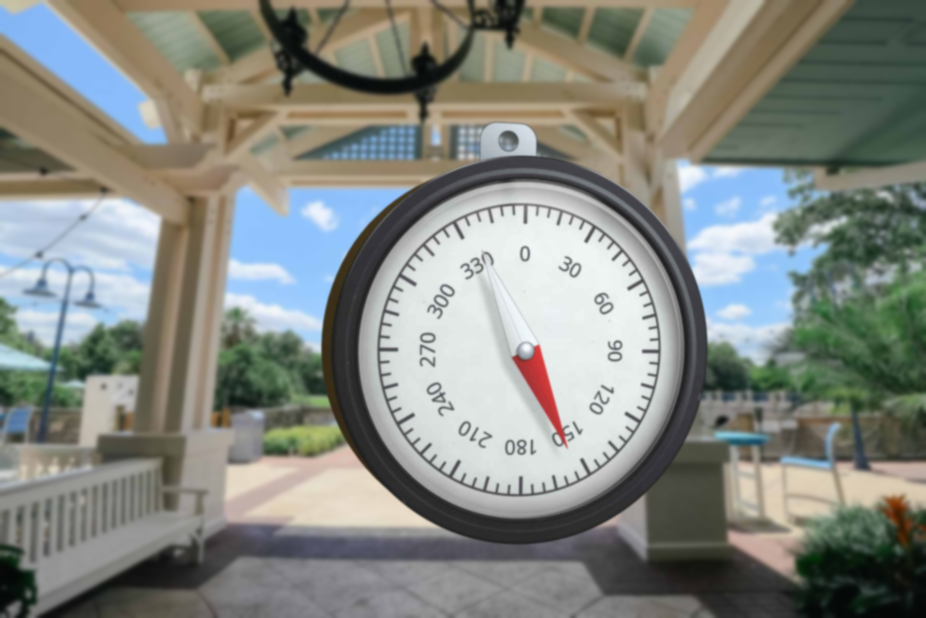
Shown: 155 °
